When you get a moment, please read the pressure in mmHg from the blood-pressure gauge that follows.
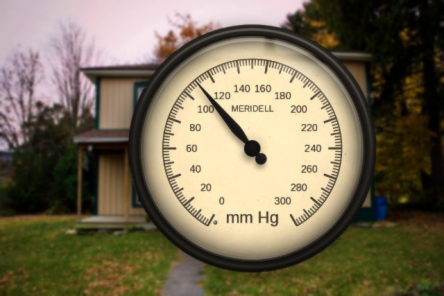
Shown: 110 mmHg
